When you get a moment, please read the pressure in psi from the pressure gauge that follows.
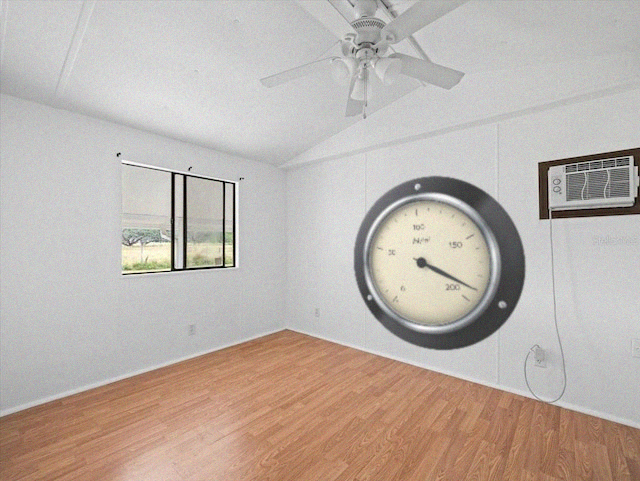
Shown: 190 psi
